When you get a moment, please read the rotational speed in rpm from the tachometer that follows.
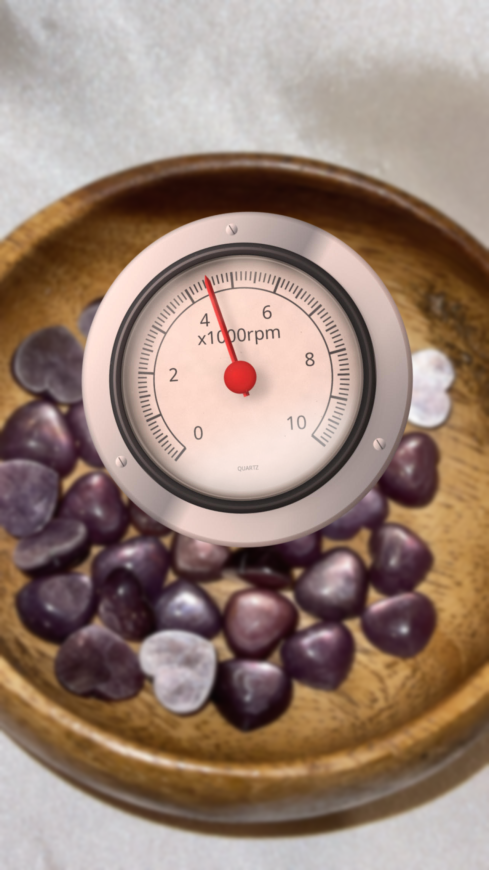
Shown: 4500 rpm
